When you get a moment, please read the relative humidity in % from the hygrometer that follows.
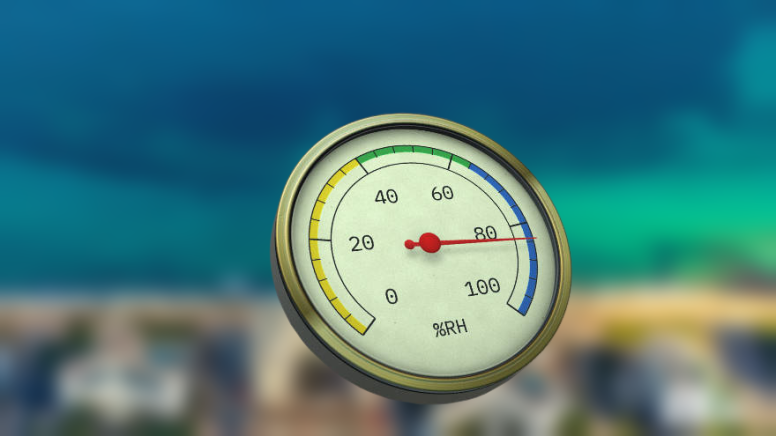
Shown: 84 %
